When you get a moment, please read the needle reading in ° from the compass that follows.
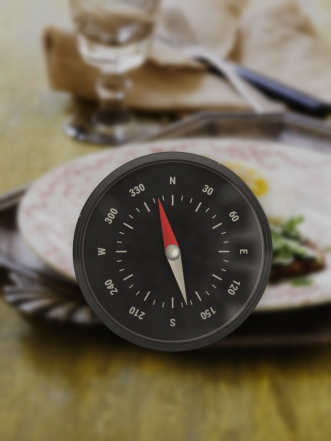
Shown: 345 °
